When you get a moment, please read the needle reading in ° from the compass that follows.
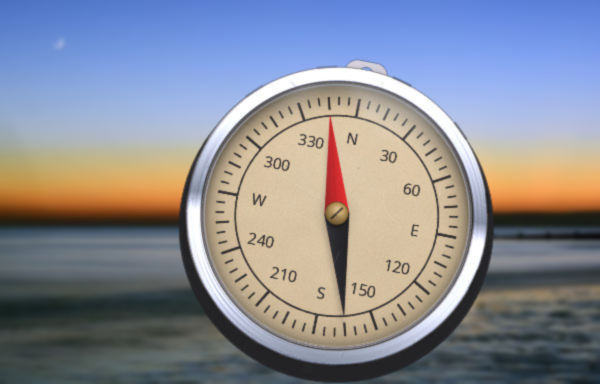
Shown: 345 °
